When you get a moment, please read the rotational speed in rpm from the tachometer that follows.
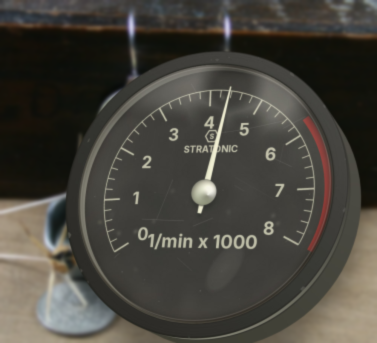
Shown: 4400 rpm
